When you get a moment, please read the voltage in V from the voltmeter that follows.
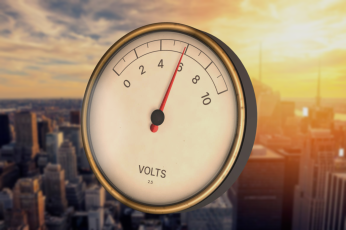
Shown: 6 V
